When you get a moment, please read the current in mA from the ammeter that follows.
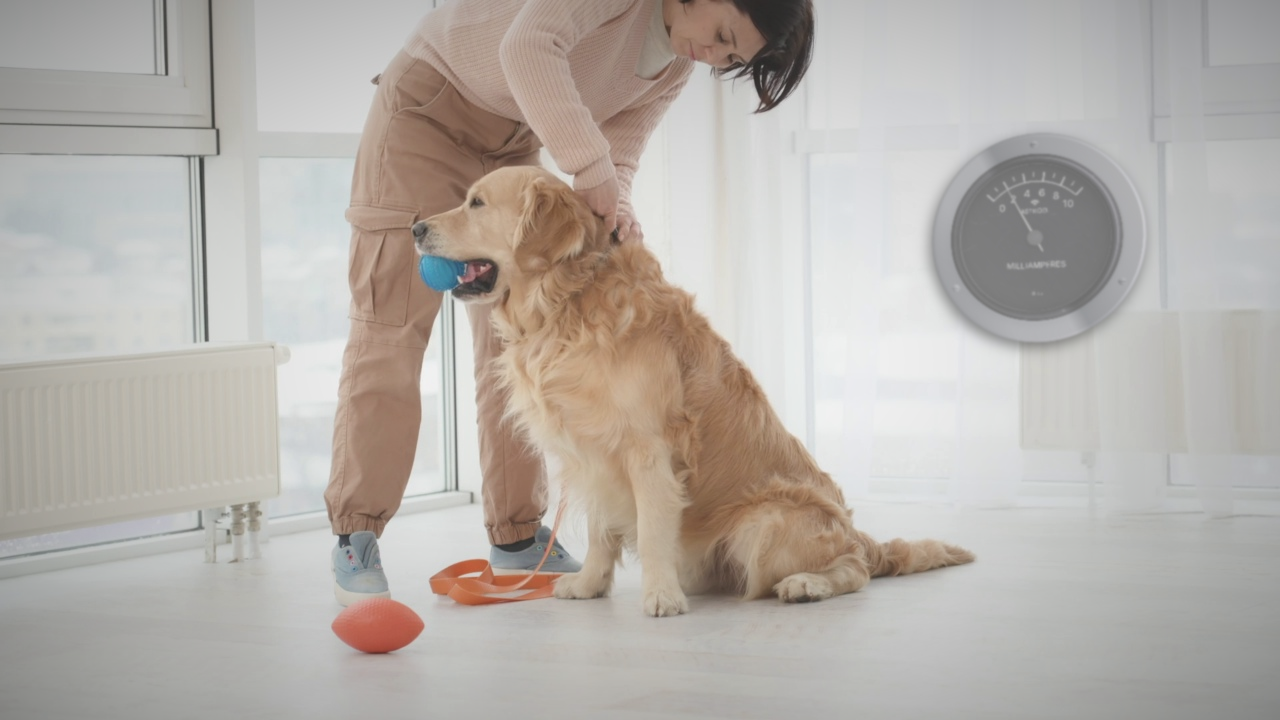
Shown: 2 mA
